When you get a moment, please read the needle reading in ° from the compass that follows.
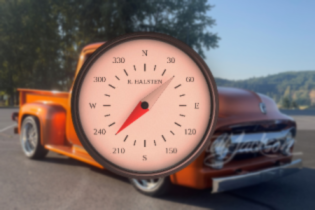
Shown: 225 °
